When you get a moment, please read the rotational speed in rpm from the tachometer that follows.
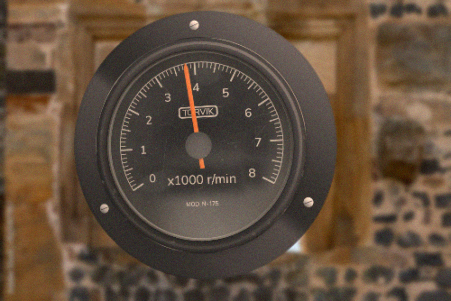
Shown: 3800 rpm
